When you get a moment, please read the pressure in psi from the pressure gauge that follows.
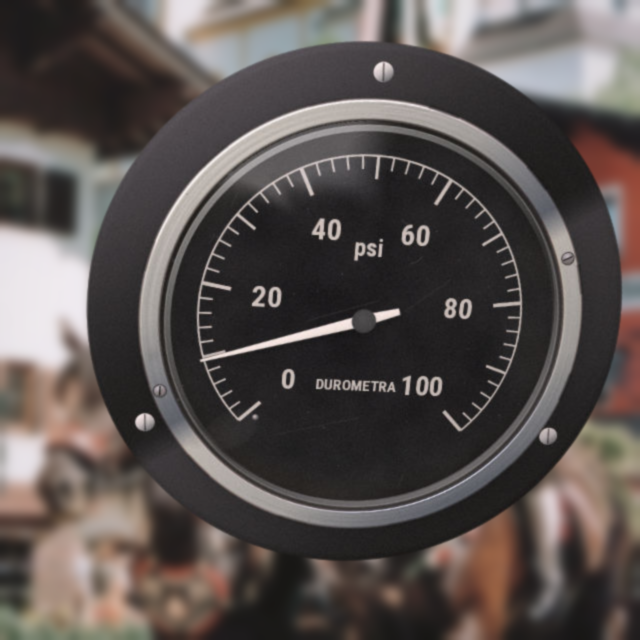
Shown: 10 psi
